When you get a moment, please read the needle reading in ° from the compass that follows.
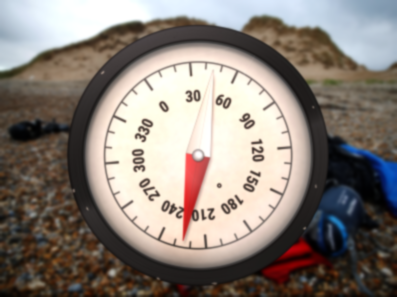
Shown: 225 °
